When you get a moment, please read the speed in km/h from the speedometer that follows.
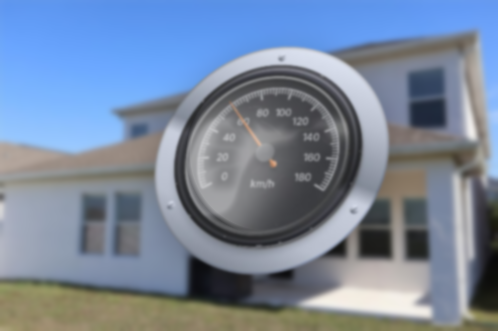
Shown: 60 km/h
